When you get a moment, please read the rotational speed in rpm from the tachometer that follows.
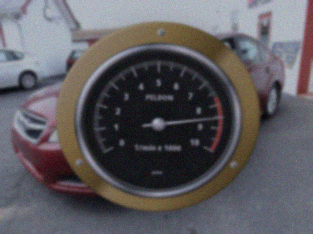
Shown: 8500 rpm
